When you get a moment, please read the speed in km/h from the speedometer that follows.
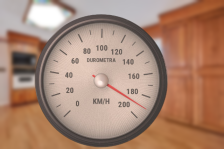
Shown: 190 km/h
